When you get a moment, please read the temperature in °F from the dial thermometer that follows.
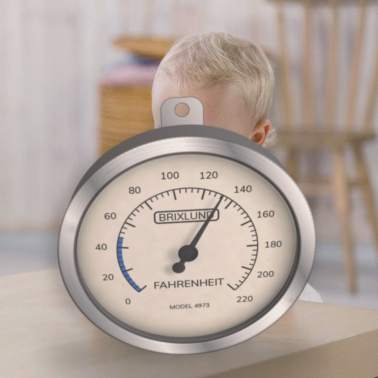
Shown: 132 °F
